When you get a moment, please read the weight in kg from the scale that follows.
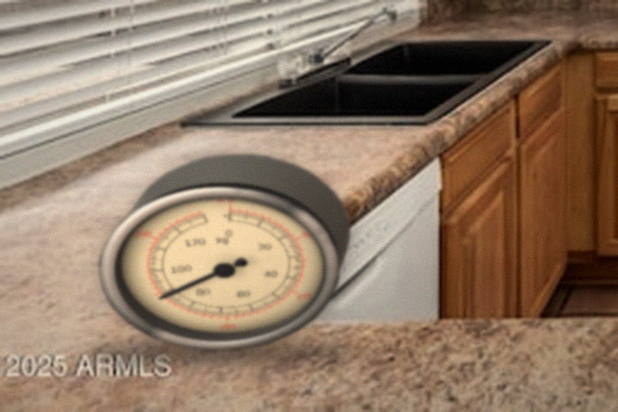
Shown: 90 kg
